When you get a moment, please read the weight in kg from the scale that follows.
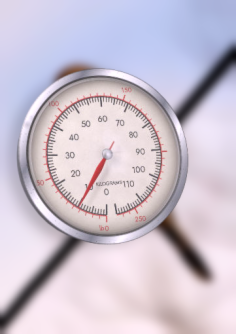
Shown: 10 kg
